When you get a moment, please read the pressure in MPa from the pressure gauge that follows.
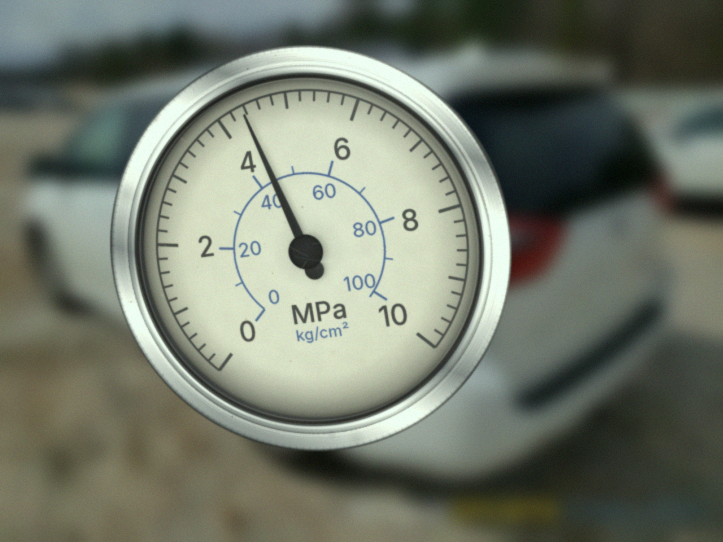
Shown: 4.4 MPa
